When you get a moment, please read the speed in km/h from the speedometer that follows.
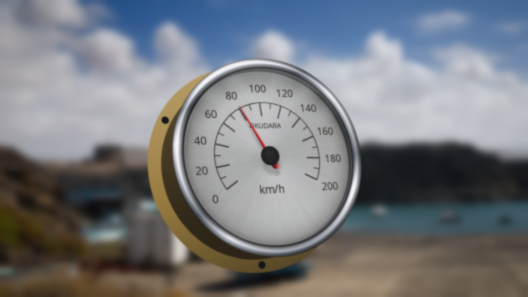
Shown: 80 km/h
